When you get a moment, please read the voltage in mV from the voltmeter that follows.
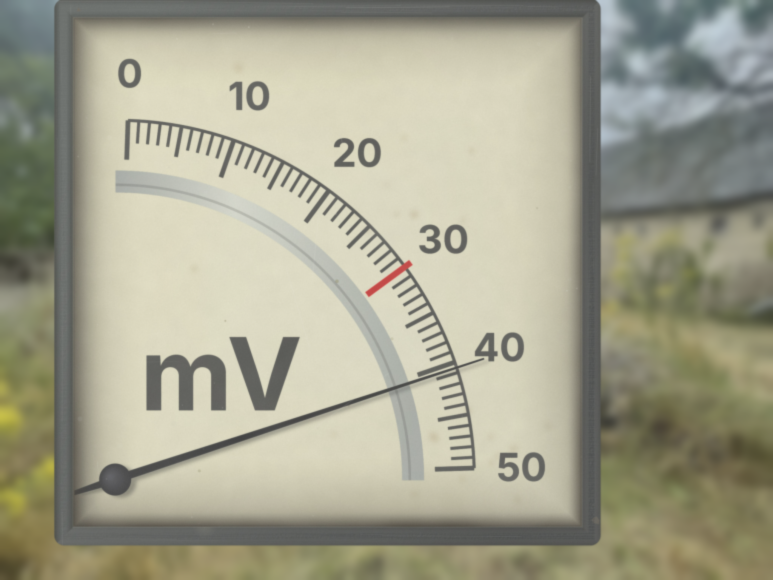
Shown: 40.5 mV
